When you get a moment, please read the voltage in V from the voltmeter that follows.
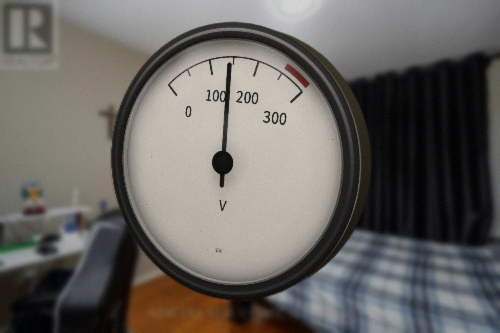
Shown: 150 V
